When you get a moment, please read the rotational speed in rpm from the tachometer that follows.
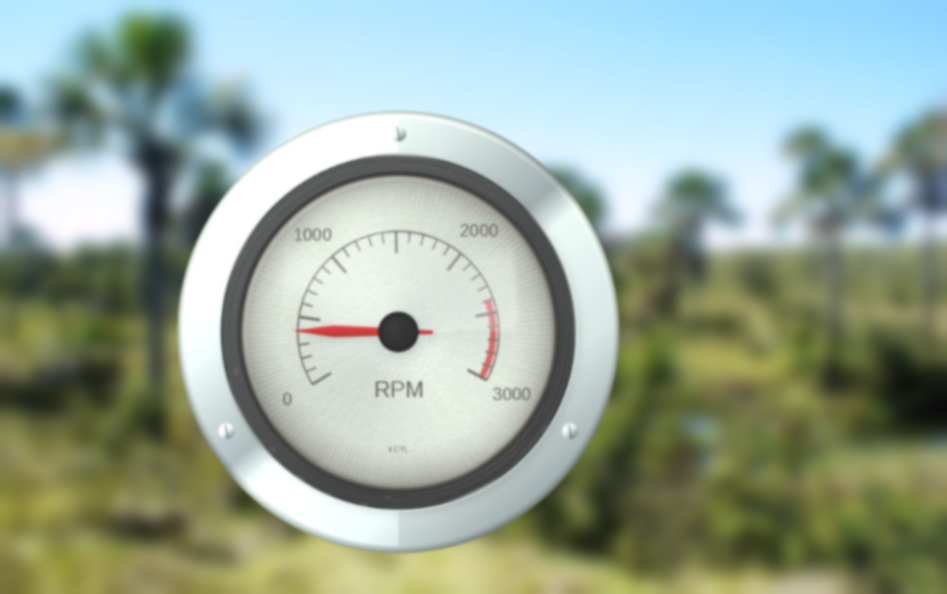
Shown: 400 rpm
